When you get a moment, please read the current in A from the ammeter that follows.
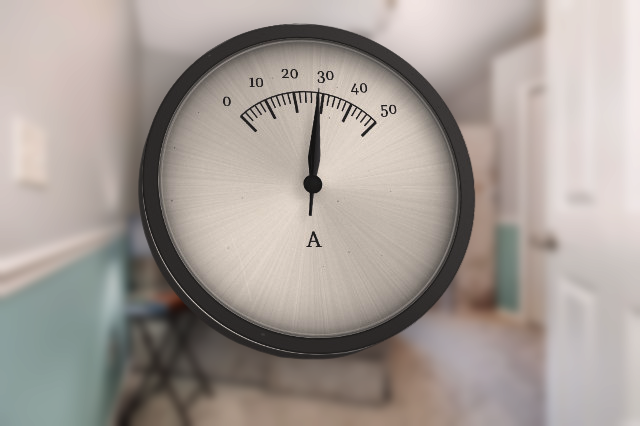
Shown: 28 A
